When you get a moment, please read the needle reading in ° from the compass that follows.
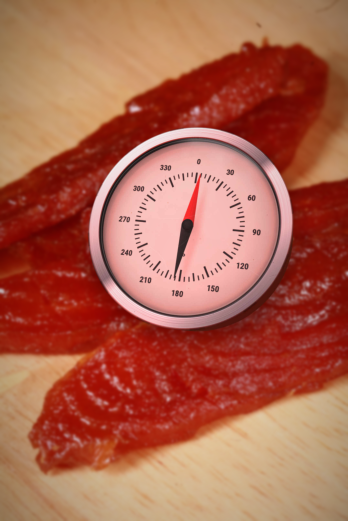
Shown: 5 °
